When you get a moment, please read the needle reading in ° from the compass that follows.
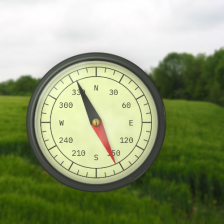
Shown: 155 °
